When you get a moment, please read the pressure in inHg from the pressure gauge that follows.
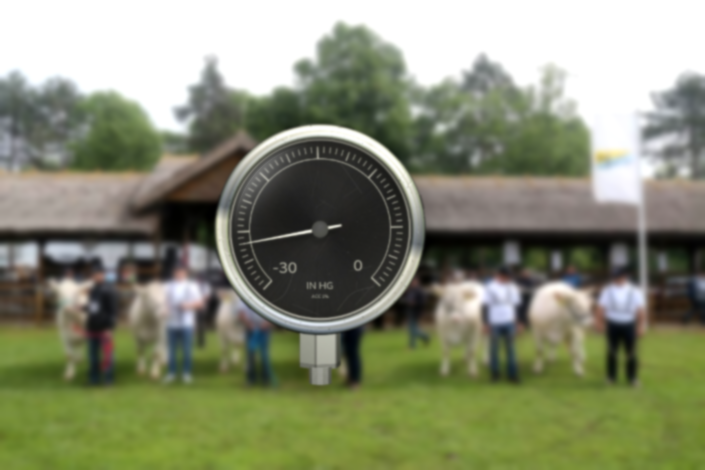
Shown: -26 inHg
